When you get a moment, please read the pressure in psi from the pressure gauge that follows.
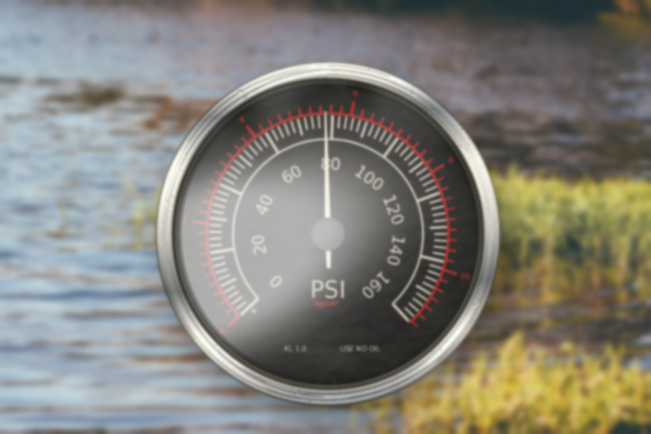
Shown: 78 psi
